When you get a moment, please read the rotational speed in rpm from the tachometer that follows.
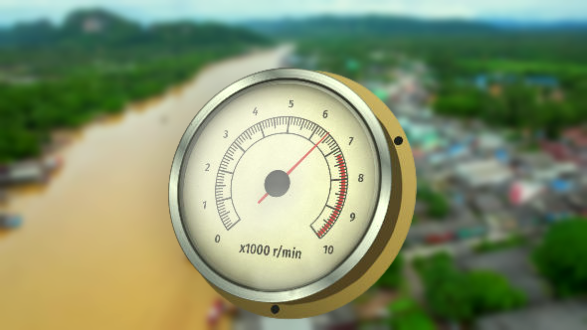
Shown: 6500 rpm
